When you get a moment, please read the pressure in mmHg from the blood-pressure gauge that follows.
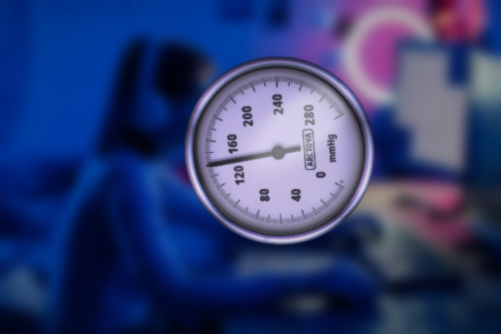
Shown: 140 mmHg
